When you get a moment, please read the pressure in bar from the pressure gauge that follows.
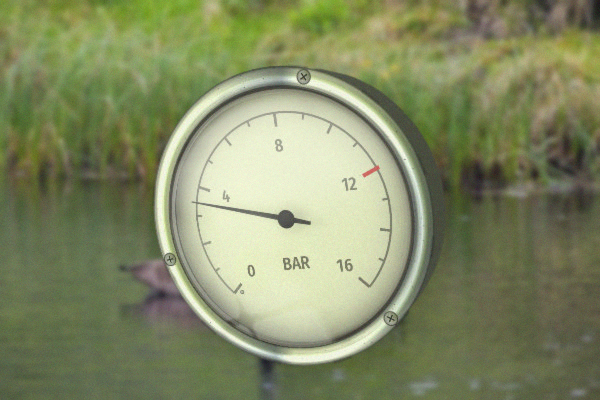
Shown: 3.5 bar
